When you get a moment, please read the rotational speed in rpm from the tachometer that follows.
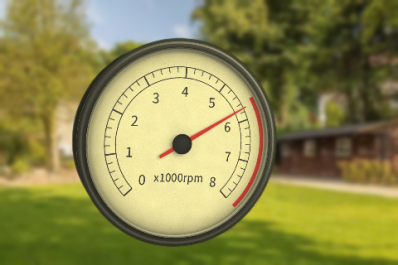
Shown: 5700 rpm
